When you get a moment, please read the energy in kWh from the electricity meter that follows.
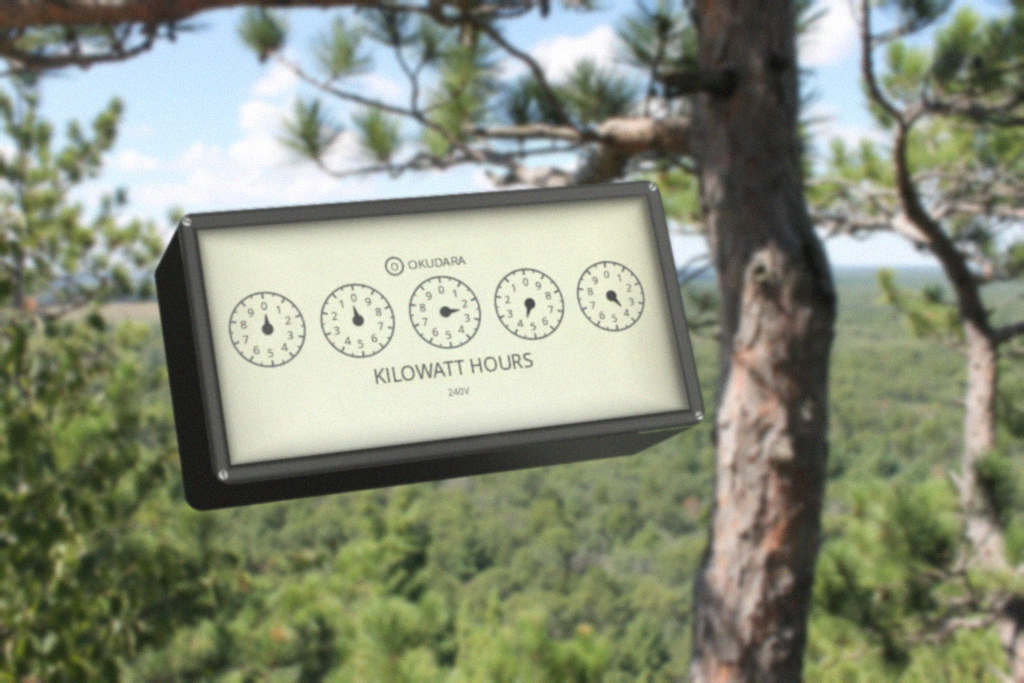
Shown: 244 kWh
